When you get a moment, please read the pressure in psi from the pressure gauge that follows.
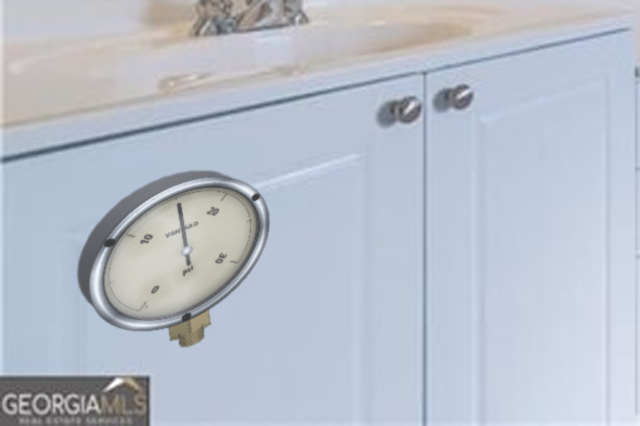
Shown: 15 psi
